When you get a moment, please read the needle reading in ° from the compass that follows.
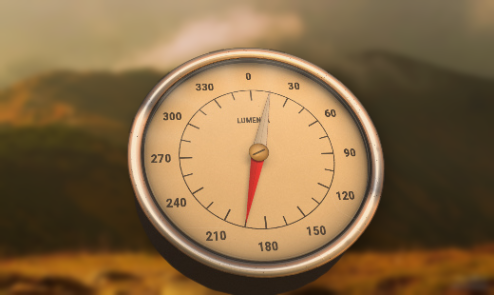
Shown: 195 °
